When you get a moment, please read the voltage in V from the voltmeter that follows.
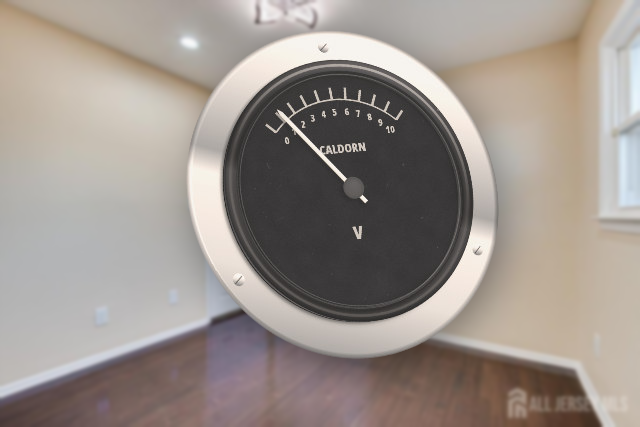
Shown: 1 V
